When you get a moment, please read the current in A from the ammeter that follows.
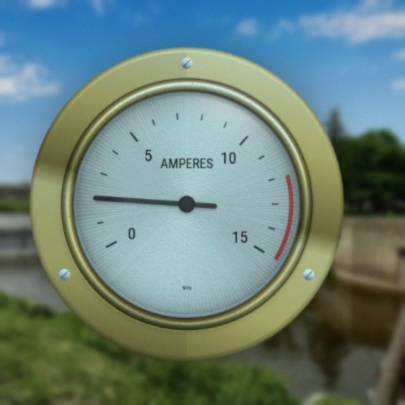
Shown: 2 A
